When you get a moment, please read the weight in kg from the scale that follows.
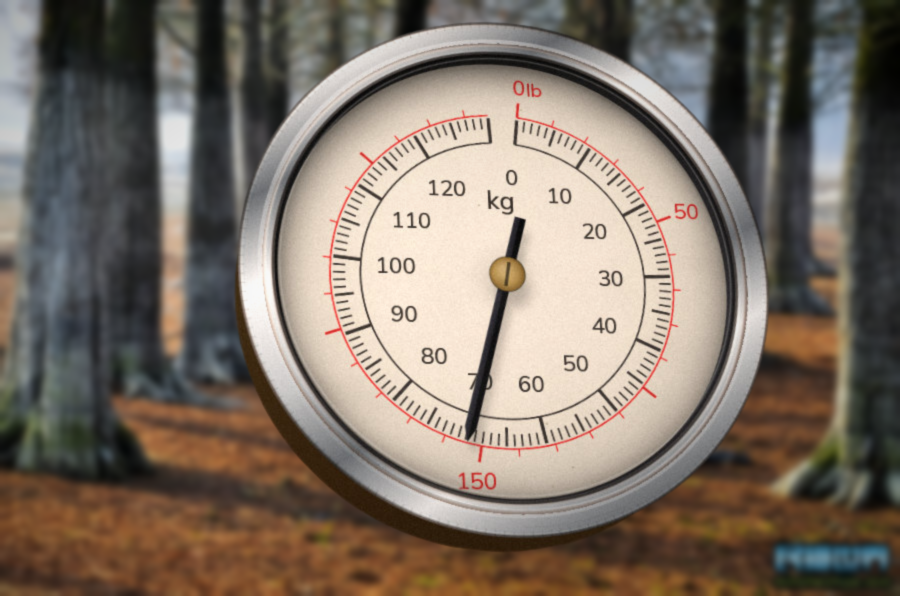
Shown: 70 kg
